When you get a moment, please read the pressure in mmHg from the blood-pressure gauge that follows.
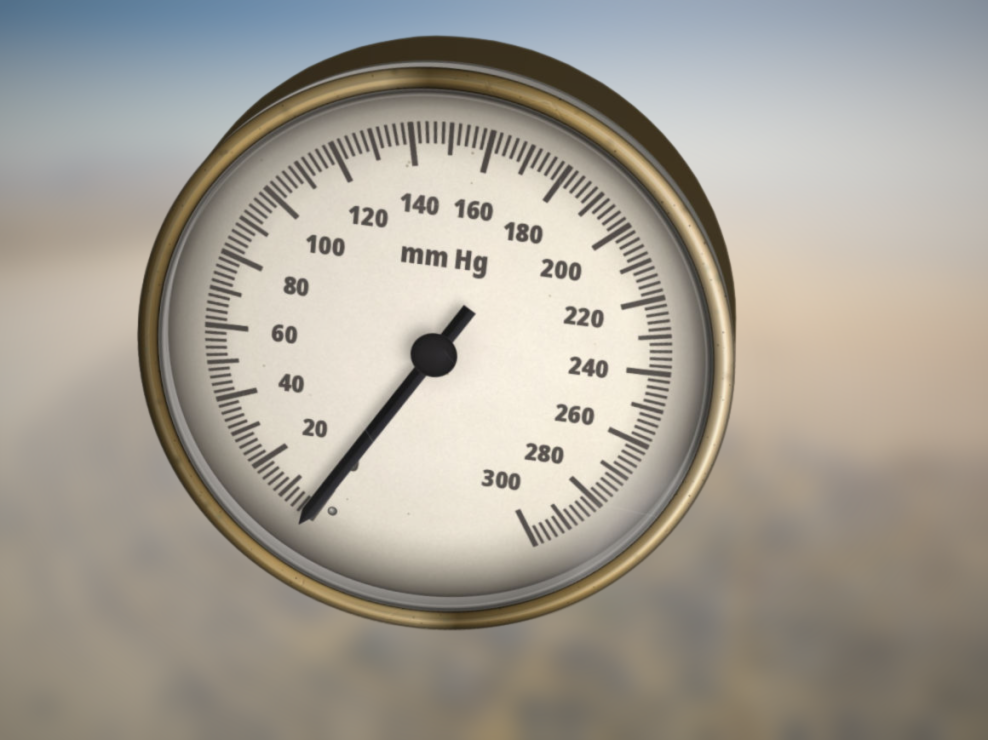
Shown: 2 mmHg
